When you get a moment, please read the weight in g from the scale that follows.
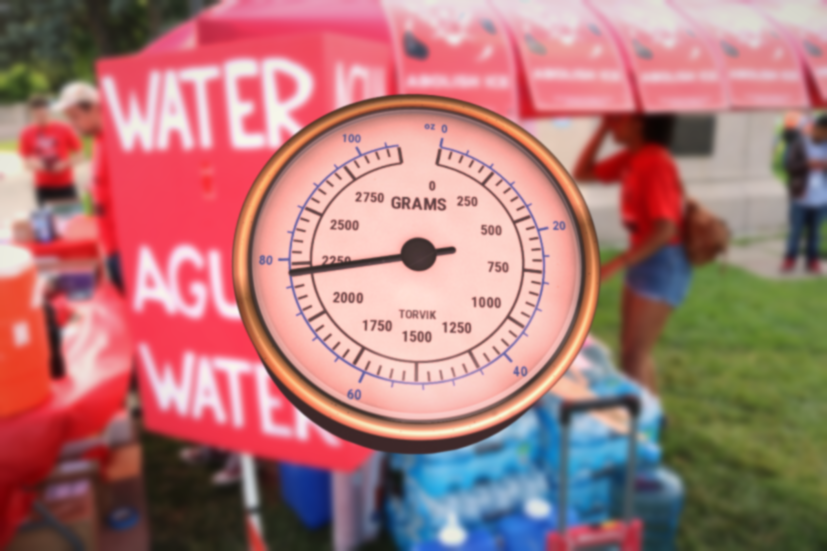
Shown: 2200 g
